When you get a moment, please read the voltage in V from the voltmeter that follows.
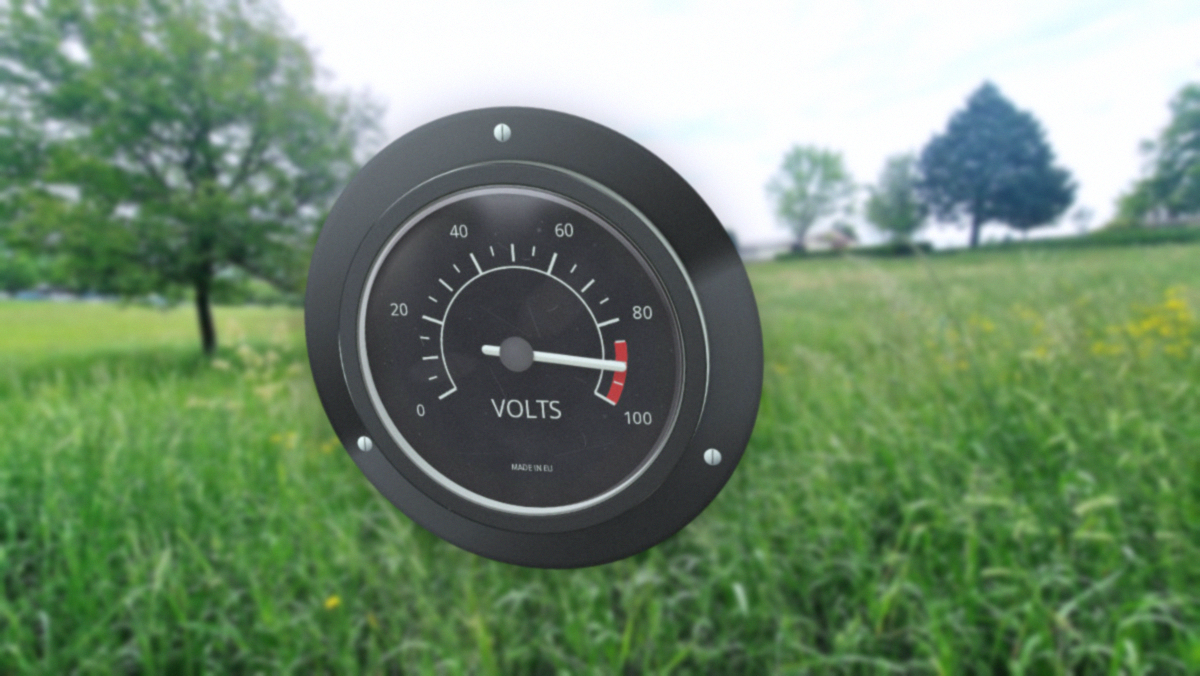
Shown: 90 V
